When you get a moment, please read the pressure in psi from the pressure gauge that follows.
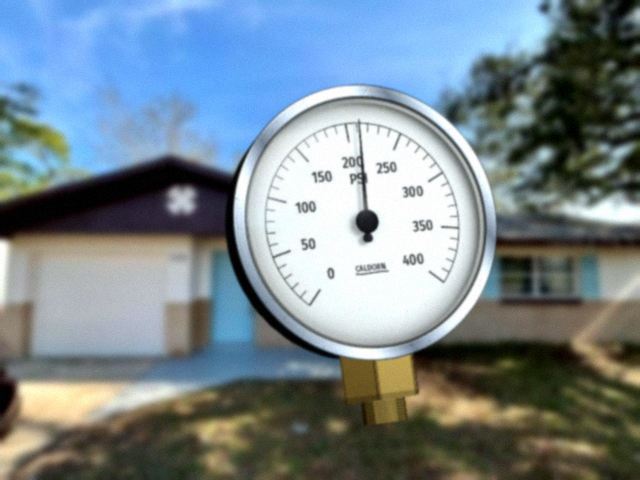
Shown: 210 psi
